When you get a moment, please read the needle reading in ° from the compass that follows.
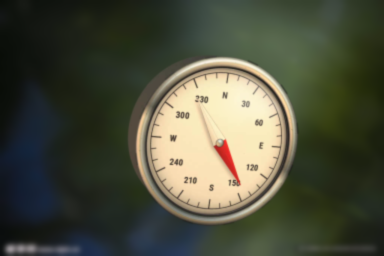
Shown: 145 °
